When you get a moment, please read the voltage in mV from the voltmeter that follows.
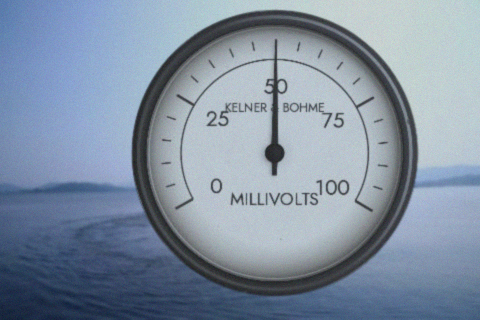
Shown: 50 mV
